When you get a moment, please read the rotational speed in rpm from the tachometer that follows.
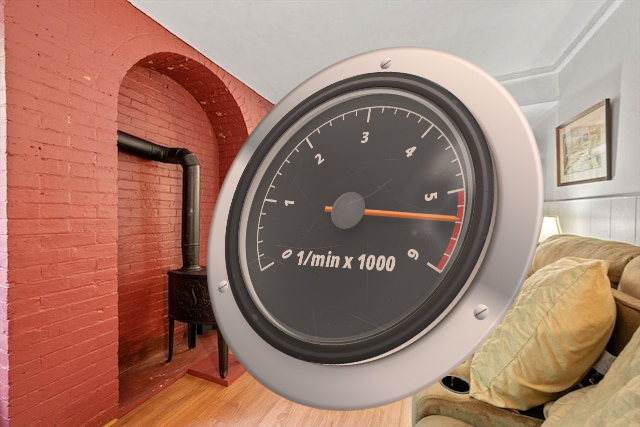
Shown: 5400 rpm
